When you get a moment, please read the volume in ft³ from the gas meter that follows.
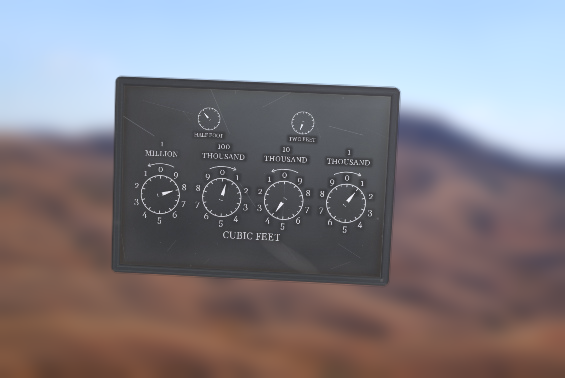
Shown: 804100 ft³
